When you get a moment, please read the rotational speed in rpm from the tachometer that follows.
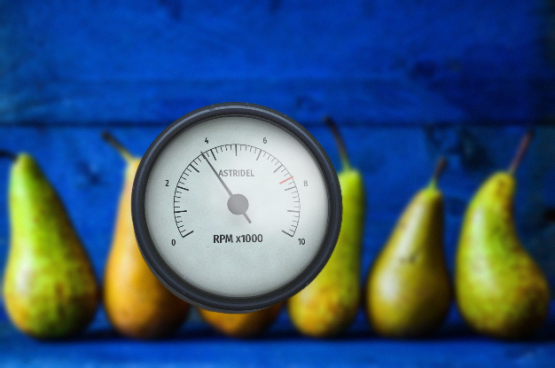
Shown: 3600 rpm
